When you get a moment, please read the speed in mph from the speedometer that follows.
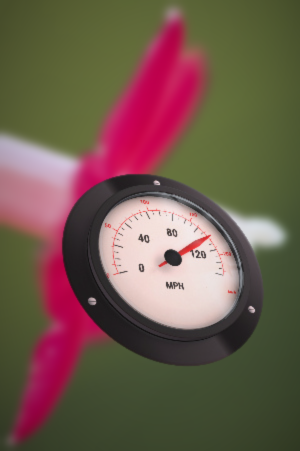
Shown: 110 mph
